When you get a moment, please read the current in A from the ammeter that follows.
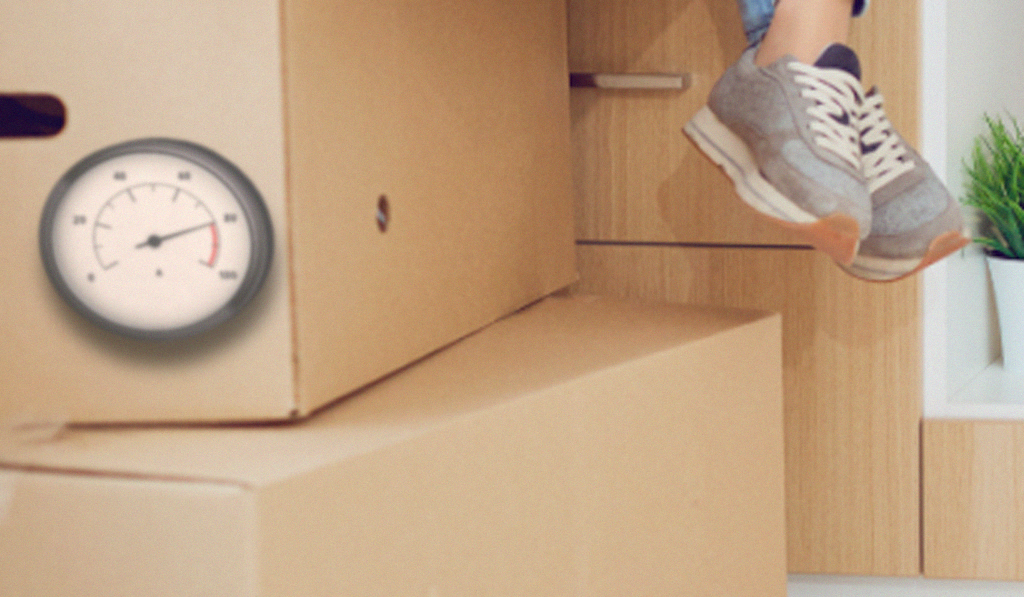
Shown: 80 A
